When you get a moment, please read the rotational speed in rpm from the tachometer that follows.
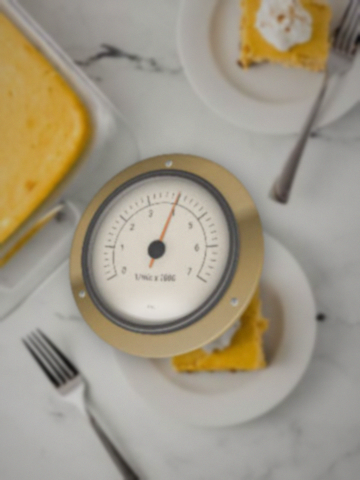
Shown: 4000 rpm
